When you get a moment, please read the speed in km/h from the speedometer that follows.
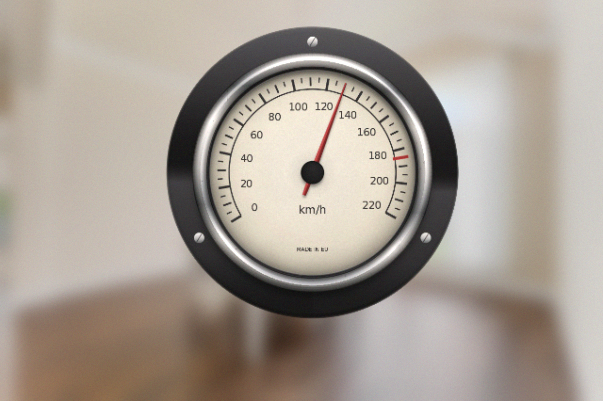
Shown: 130 km/h
